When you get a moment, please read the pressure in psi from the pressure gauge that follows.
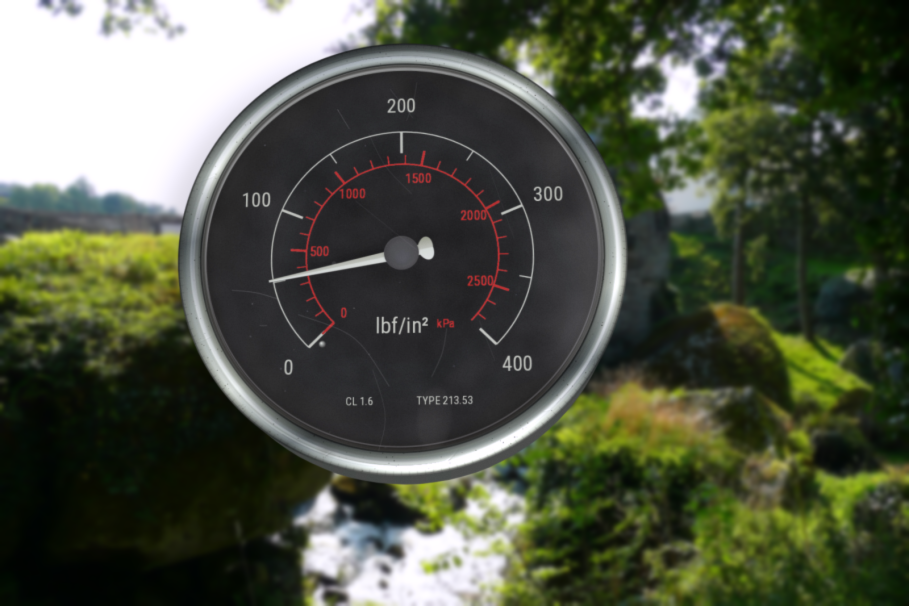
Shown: 50 psi
